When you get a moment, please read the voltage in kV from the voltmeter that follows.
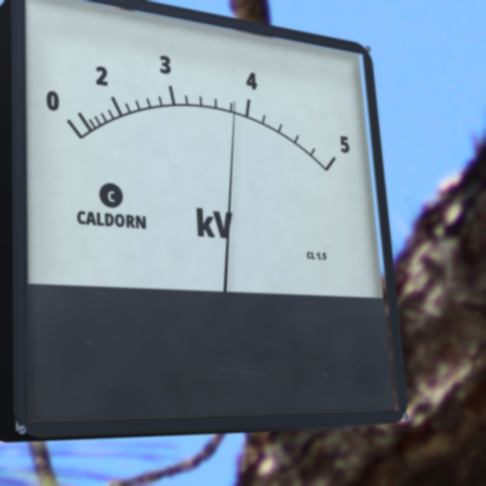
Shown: 3.8 kV
